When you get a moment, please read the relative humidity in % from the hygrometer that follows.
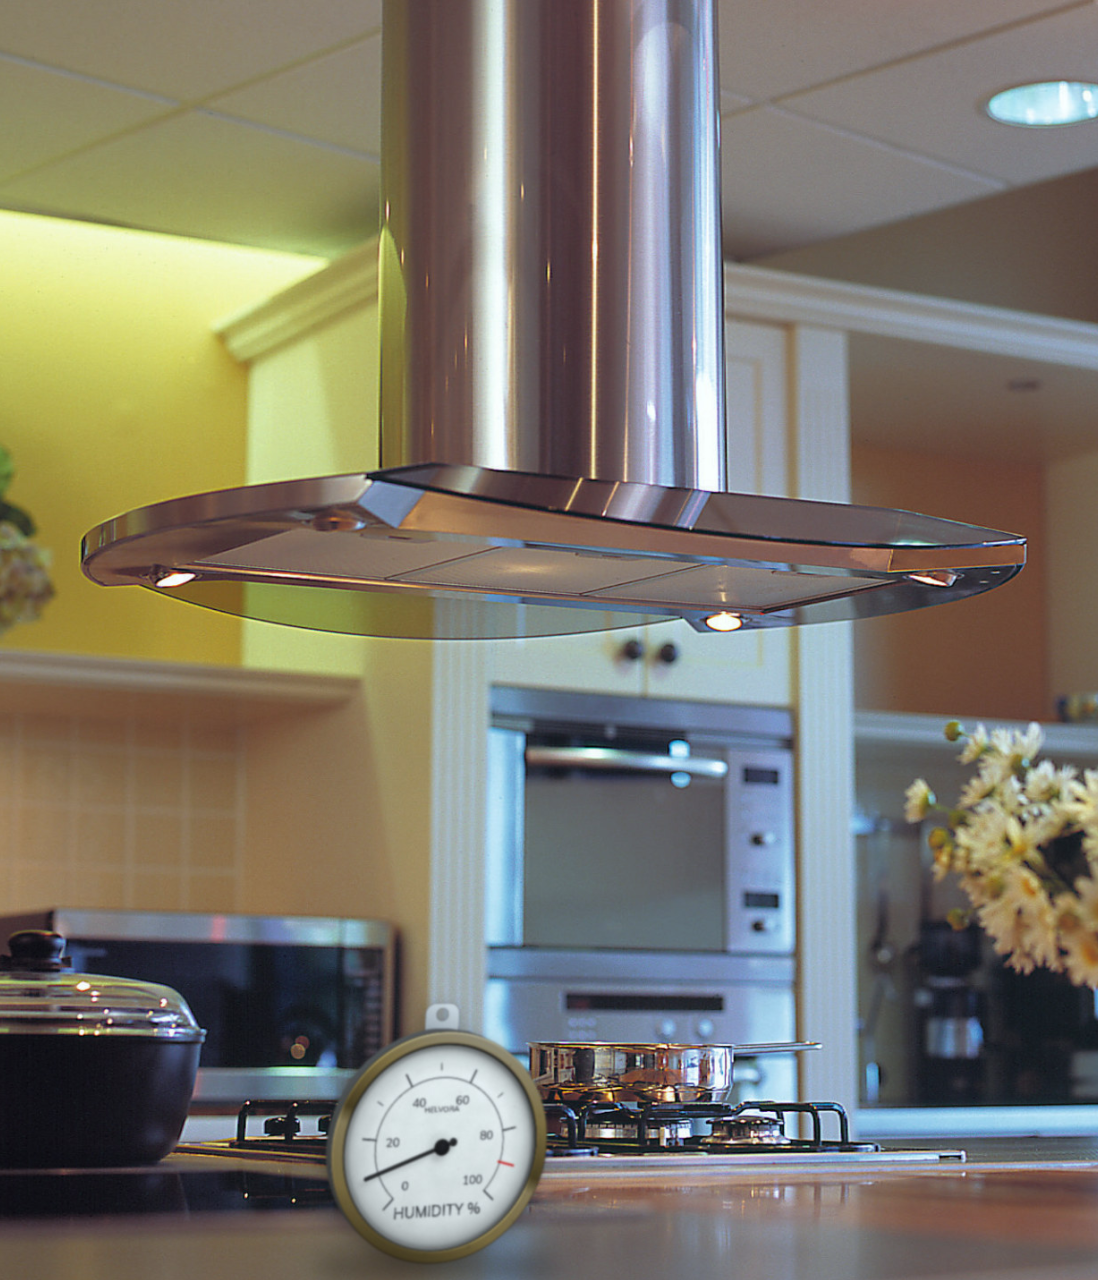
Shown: 10 %
